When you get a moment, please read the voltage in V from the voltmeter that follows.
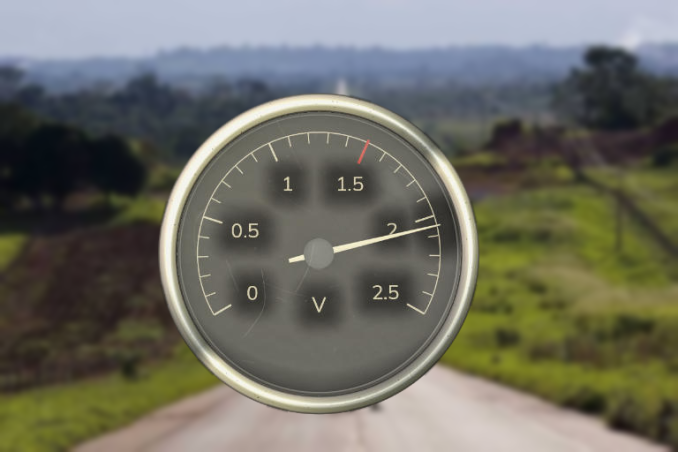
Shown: 2.05 V
